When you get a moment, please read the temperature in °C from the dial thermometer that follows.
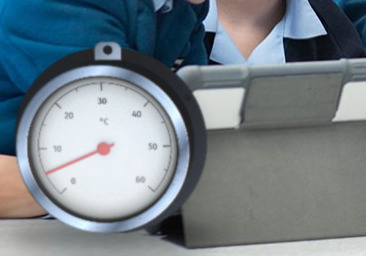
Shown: 5 °C
